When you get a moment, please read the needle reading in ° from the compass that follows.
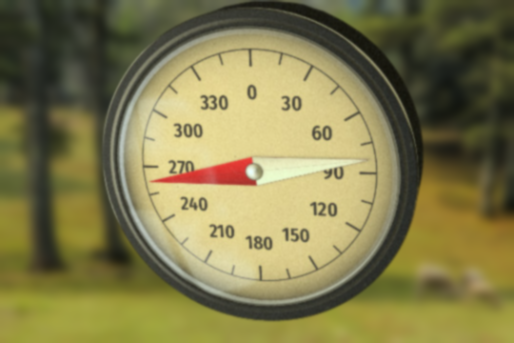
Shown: 262.5 °
